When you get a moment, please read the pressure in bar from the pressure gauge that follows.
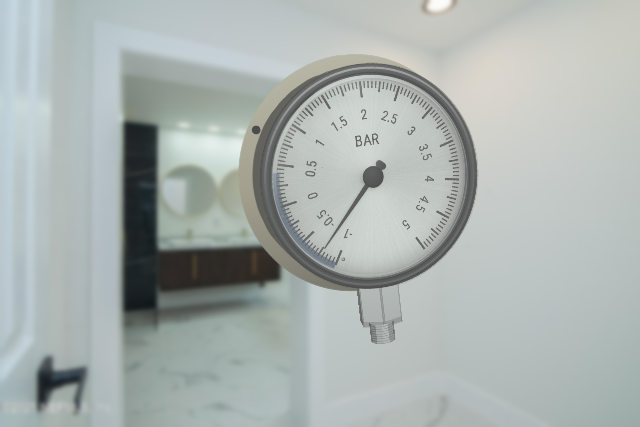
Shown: -0.75 bar
